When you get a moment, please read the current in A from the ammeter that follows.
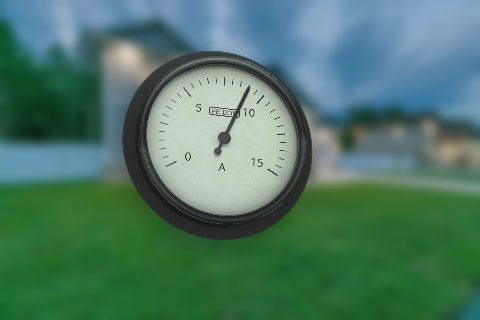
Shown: 9 A
